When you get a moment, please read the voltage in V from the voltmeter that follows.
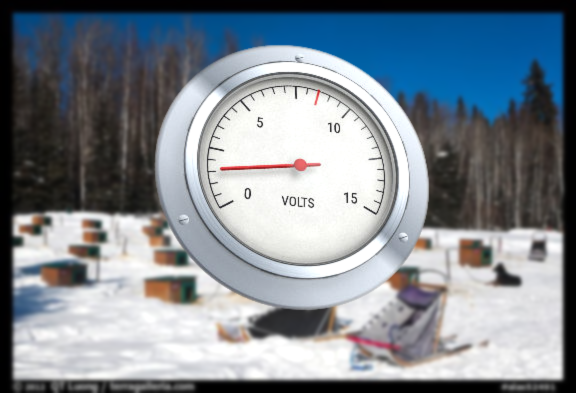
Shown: 1.5 V
